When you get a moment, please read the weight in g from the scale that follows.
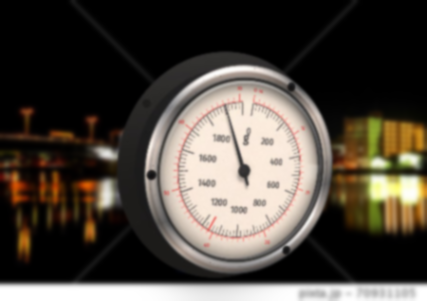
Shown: 1900 g
